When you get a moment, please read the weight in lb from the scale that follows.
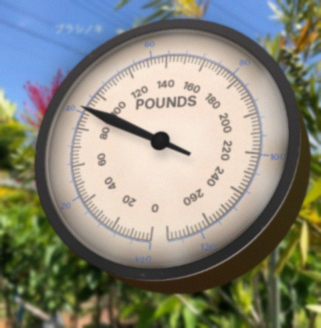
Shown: 90 lb
